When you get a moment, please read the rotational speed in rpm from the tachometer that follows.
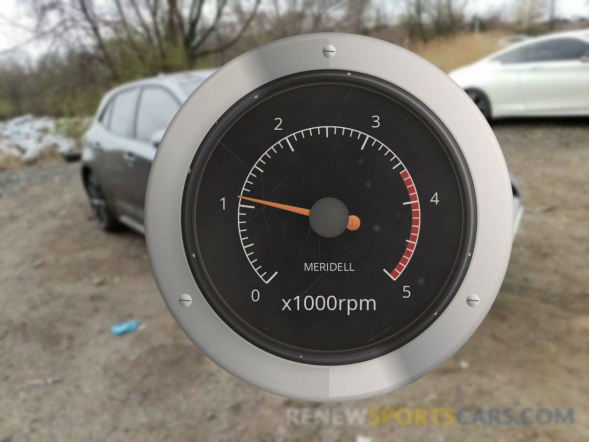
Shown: 1100 rpm
